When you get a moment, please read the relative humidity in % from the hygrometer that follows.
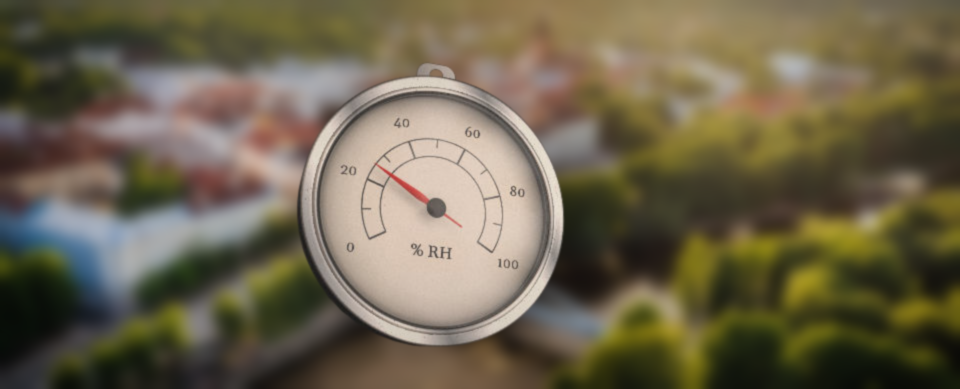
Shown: 25 %
